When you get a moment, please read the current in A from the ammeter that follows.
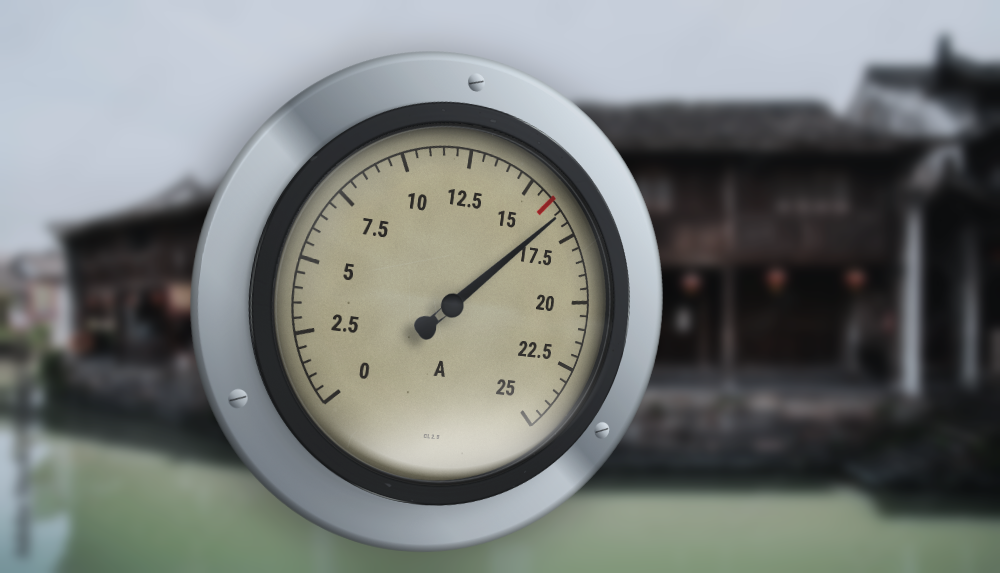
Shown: 16.5 A
